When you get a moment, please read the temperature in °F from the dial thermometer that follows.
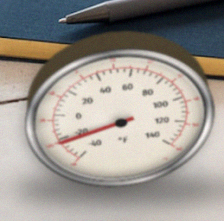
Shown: -20 °F
